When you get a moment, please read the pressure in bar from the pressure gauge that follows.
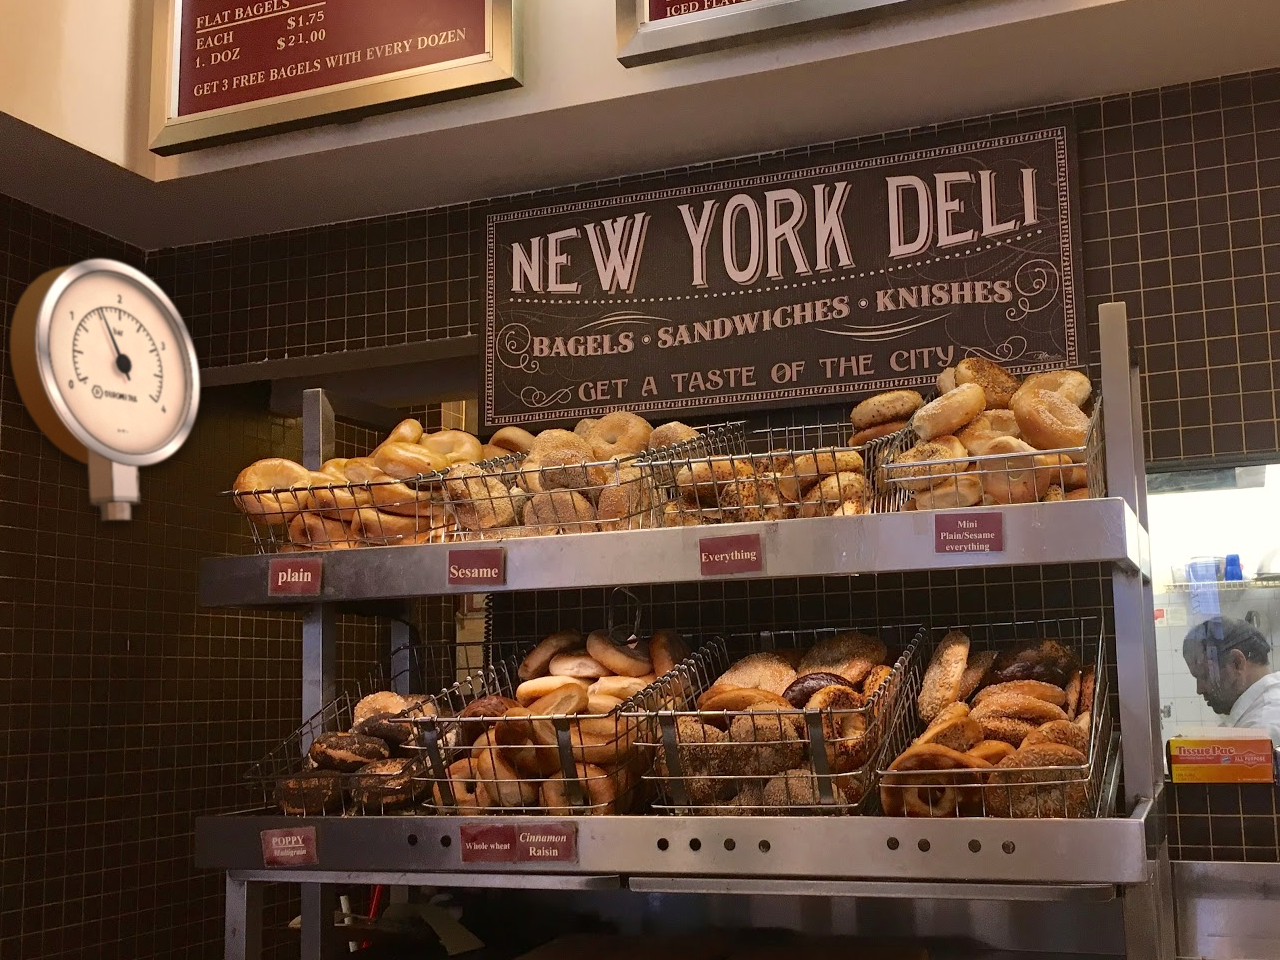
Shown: 1.5 bar
